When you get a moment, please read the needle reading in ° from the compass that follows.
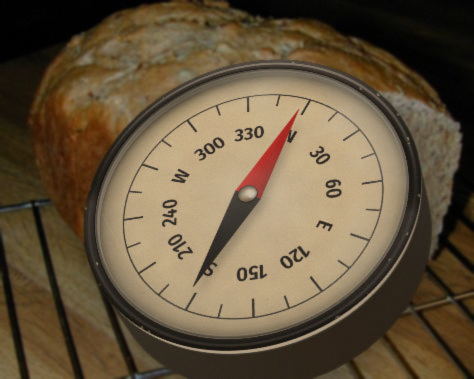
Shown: 0 °
